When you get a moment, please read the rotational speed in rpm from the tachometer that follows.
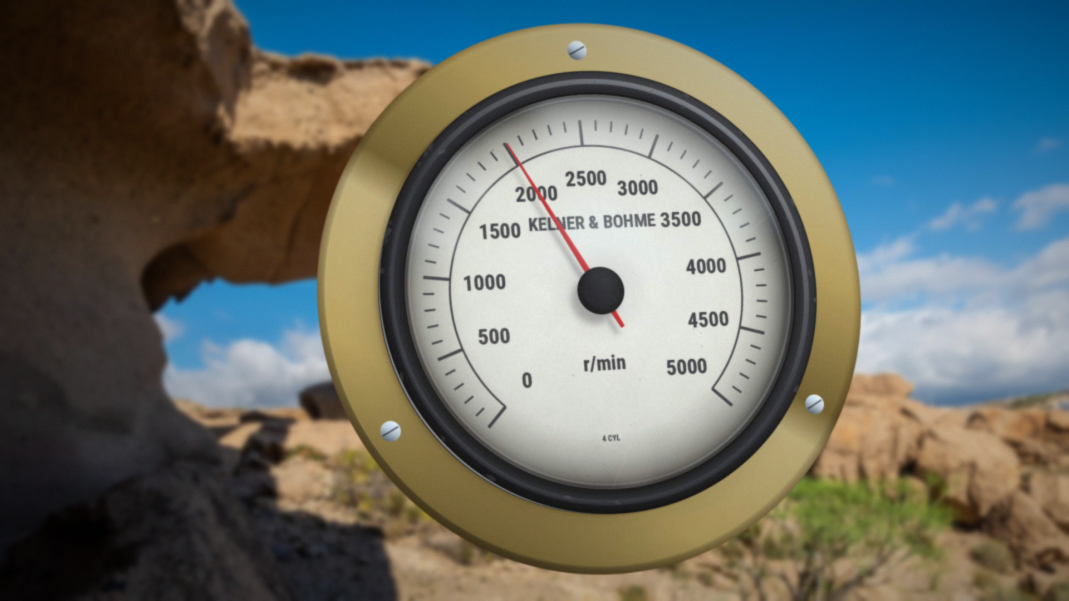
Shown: 2000 rpm
